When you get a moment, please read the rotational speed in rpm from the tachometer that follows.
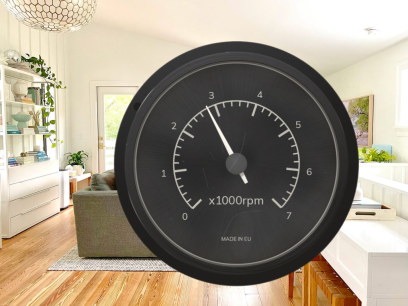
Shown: 2800 rpm
